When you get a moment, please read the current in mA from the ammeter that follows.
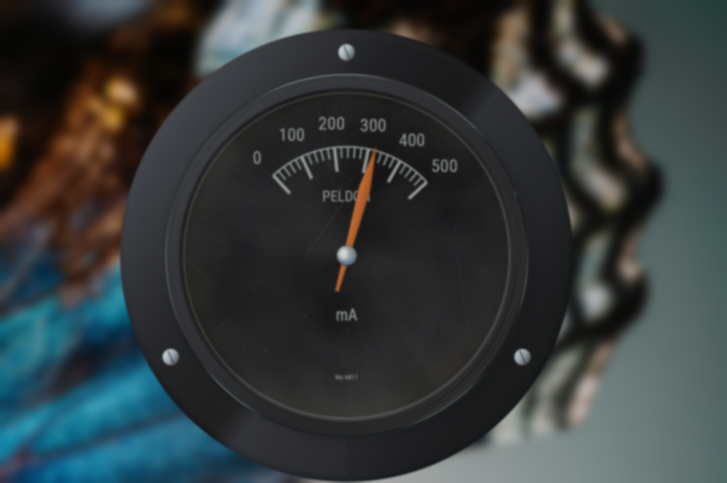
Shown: 320 mA
